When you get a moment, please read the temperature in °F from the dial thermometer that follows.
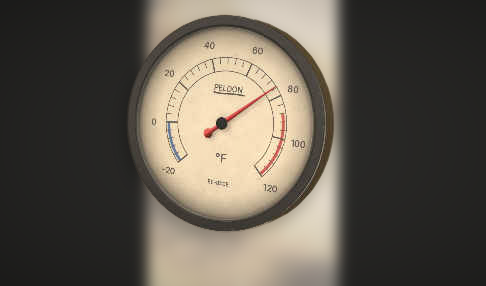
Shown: 76 °F
